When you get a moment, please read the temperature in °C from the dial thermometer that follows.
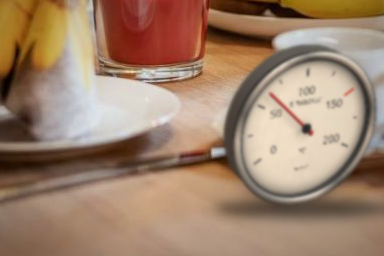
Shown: 62.5 °C
